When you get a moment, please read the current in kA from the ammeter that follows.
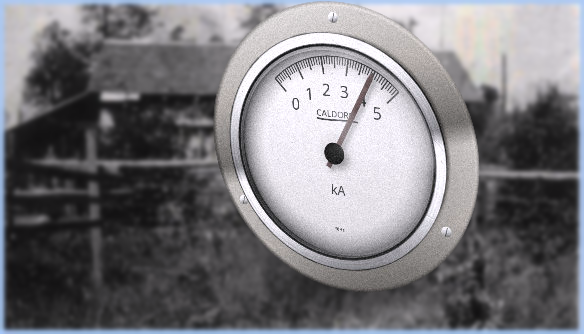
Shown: 4 kA
